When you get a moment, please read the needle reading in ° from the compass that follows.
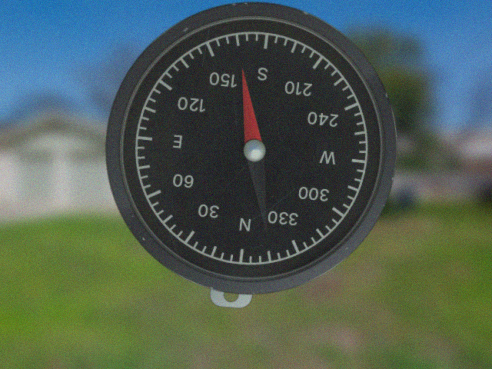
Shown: 165 °
